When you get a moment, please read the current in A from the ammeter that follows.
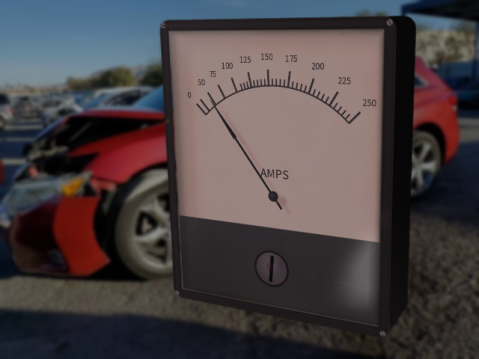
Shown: 50 A
